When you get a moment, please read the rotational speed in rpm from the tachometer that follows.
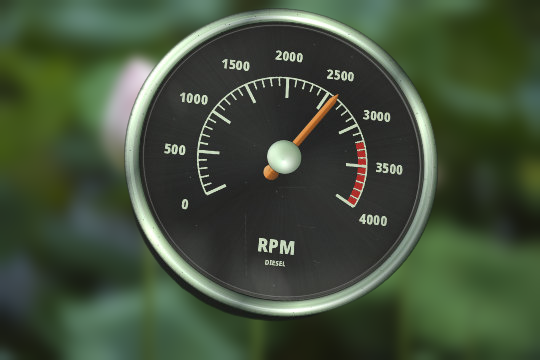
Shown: 2600 rpm
